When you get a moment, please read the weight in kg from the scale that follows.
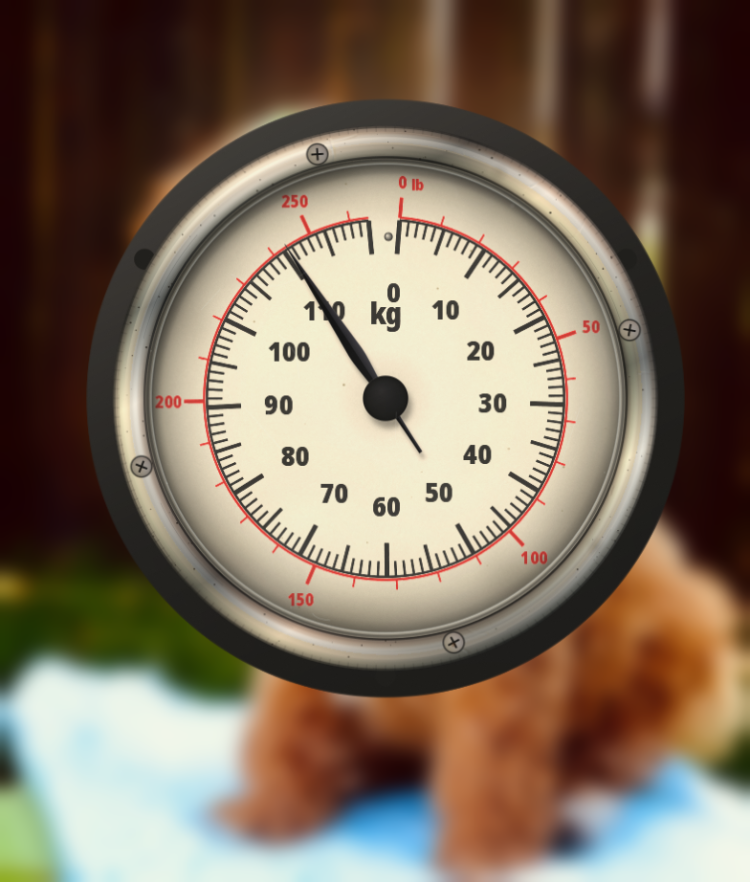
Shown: 110.5 kg
